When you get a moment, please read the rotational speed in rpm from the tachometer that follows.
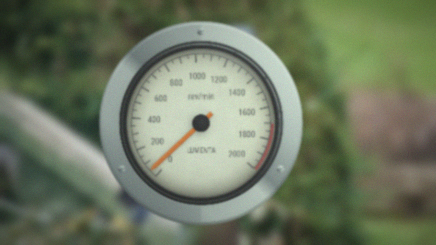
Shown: 50 rpm
